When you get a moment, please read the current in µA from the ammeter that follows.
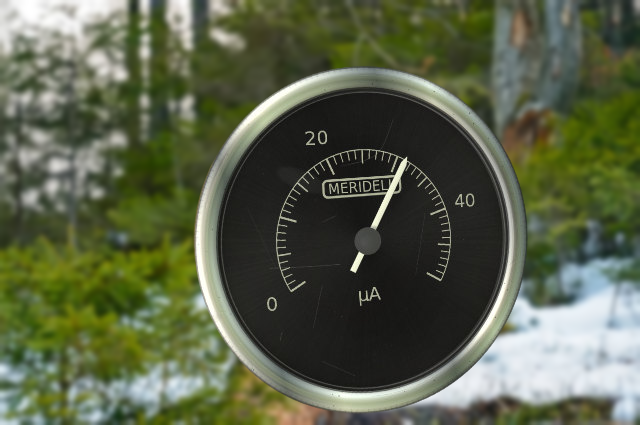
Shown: 31 µA
